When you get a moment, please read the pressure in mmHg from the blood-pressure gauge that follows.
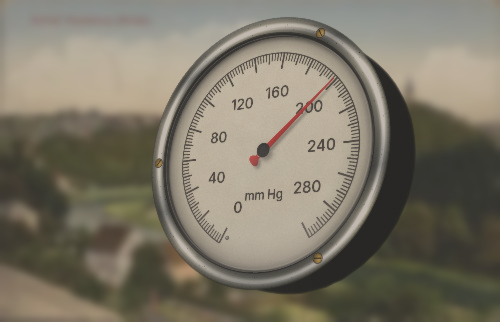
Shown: 200 mmHg
